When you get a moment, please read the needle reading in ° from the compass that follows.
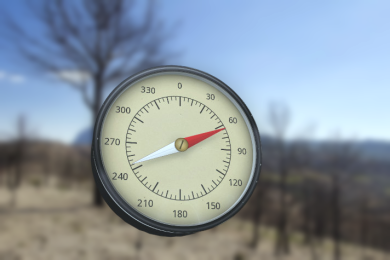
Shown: 65 °
